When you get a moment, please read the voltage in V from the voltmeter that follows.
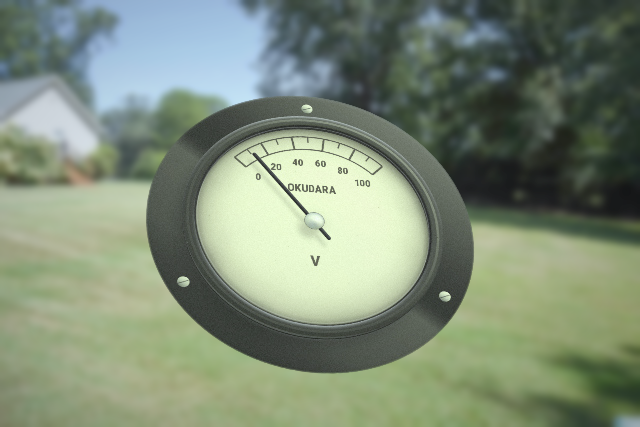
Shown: 10 V
